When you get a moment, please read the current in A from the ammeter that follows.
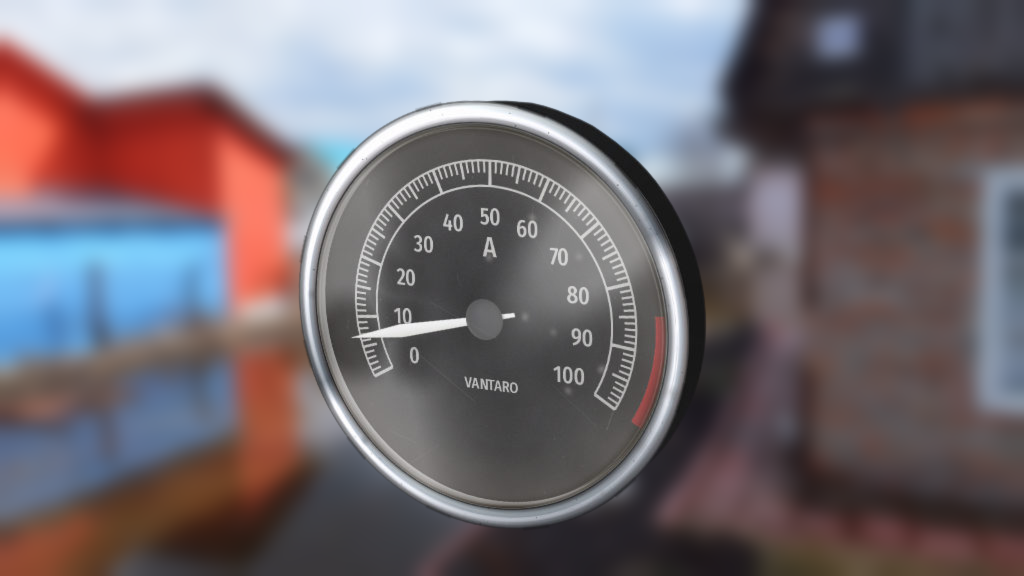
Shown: 7 A
